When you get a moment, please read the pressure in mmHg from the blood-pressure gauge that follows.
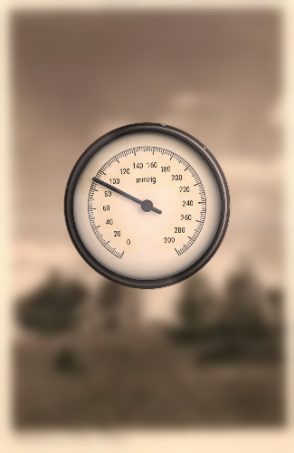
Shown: 90 mmHg
